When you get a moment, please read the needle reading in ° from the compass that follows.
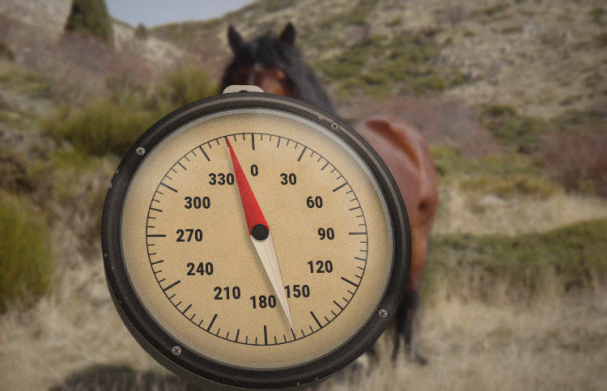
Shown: 345 °
